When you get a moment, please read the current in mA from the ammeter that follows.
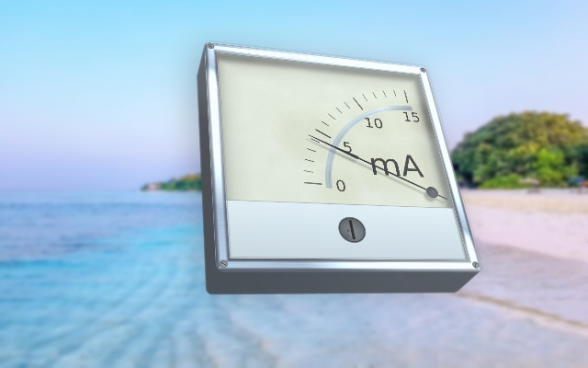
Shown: 4 mA
